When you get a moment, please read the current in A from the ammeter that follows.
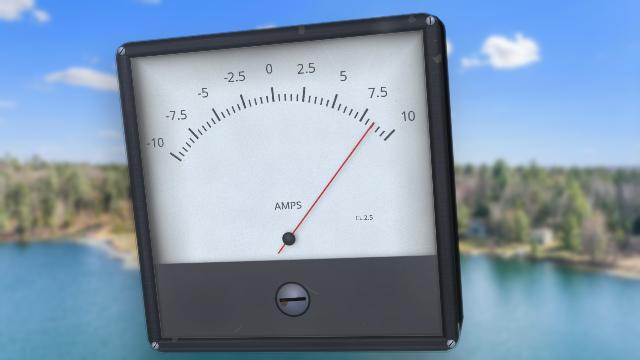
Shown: 8.5 A
